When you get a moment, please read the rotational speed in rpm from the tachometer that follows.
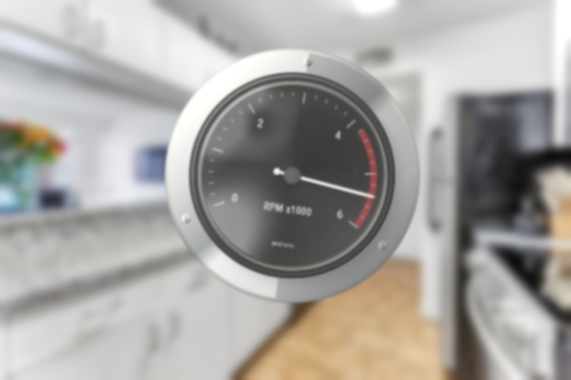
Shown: 5400 rpm
